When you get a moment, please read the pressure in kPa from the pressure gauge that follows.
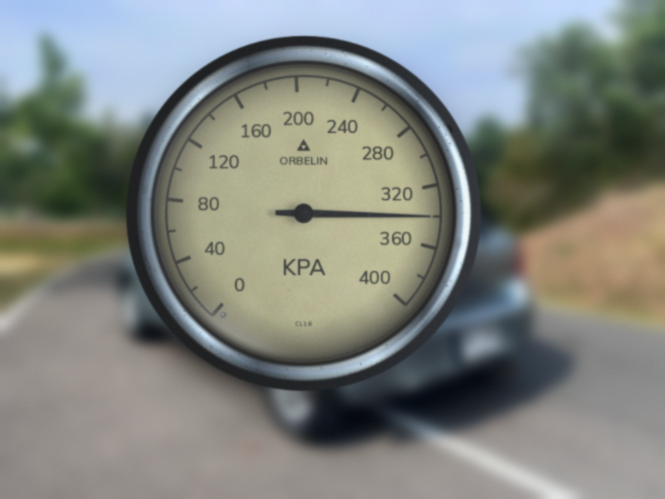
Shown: 340 kPa
